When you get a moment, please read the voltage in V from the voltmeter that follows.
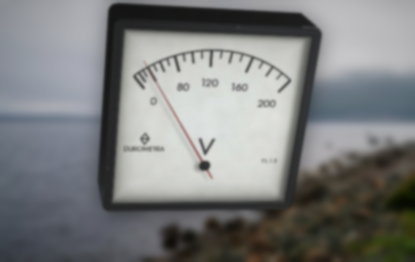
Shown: 40 V
